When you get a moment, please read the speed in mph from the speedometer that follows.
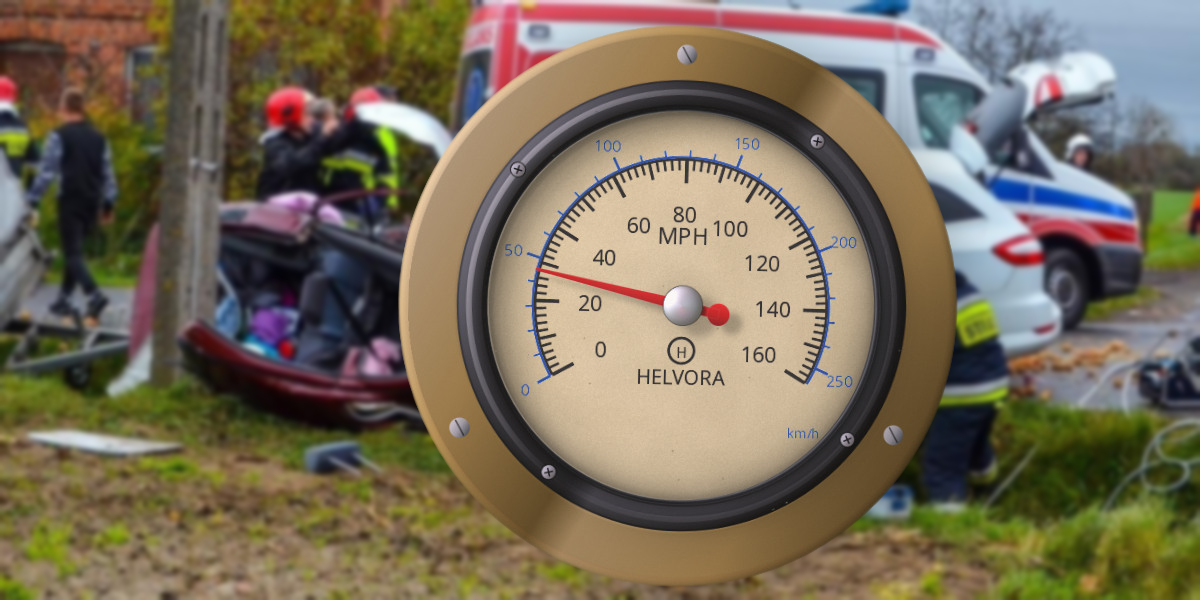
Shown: 28 mph
